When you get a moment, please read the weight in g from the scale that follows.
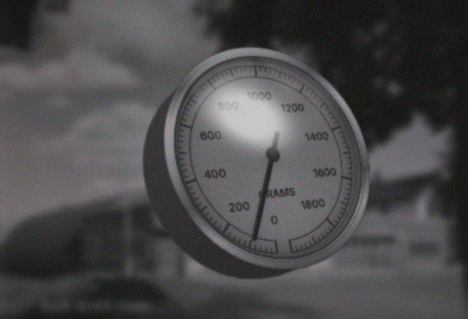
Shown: 100 g
